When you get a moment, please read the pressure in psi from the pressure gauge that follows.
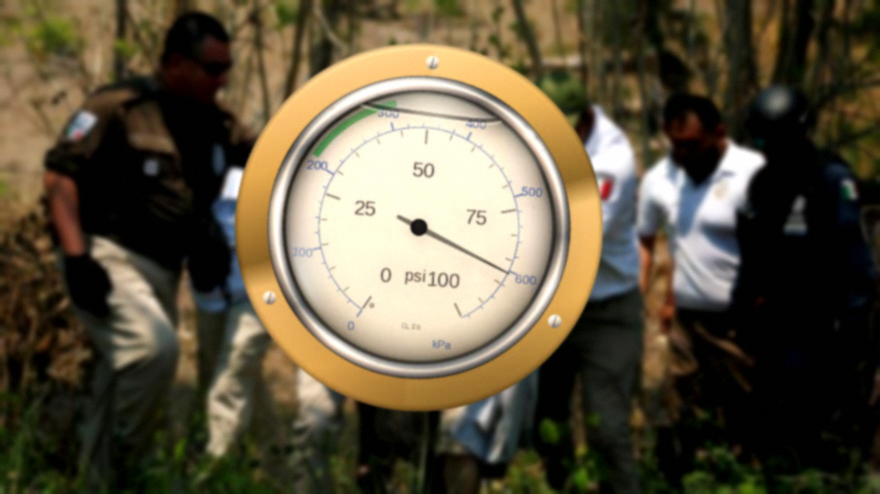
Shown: 87.5 psi
